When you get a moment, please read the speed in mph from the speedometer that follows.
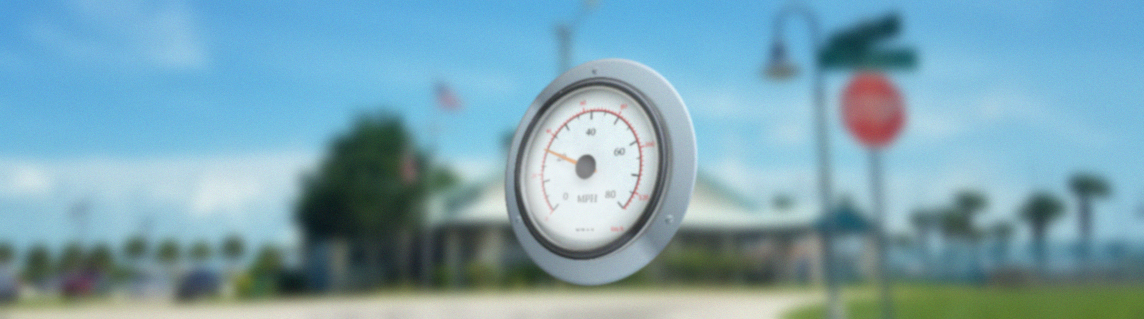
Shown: 20 mph
